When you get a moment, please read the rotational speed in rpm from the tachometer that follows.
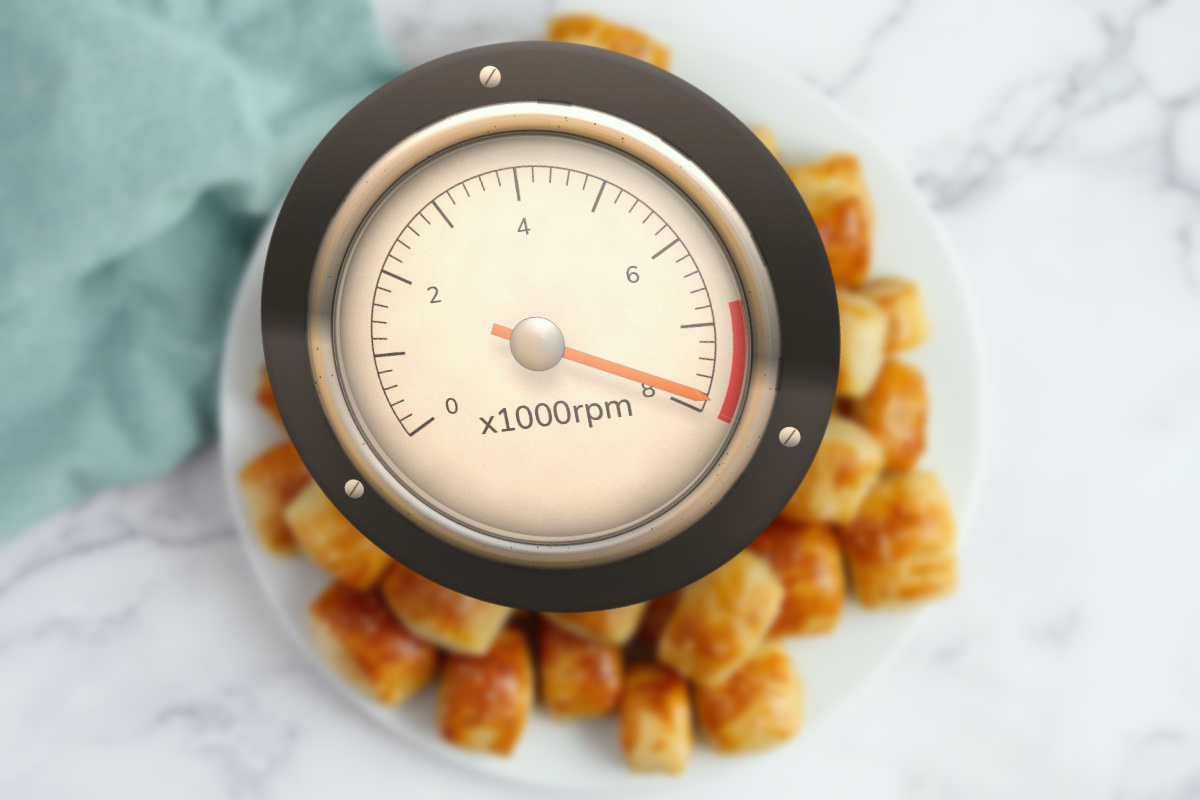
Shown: 7800 rpm
